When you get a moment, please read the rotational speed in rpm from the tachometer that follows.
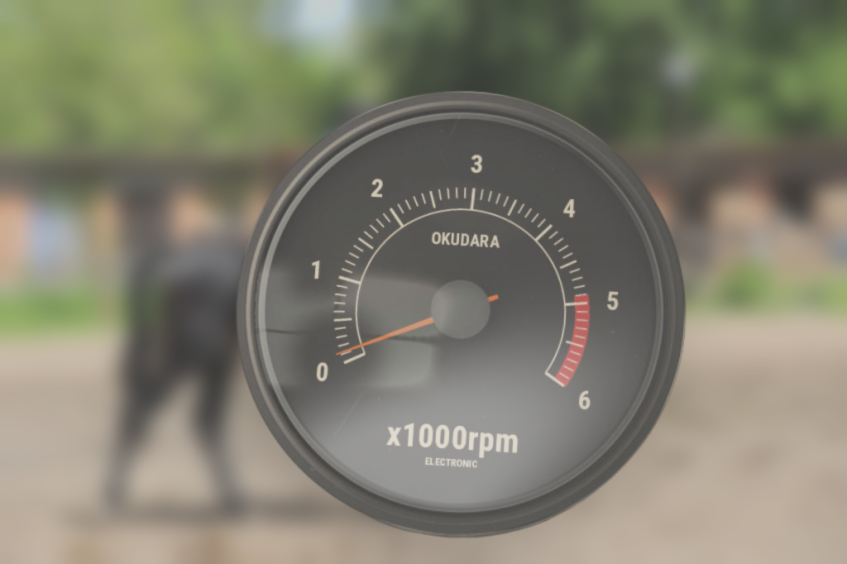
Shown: 100 rpm
